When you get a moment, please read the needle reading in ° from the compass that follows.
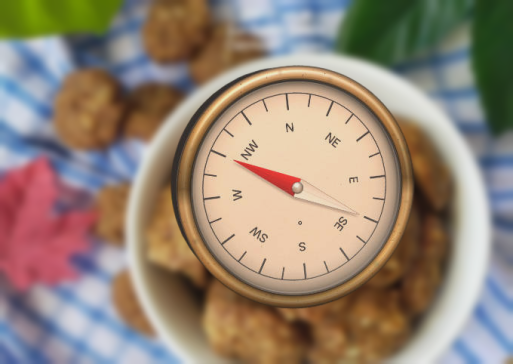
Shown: 300 °
